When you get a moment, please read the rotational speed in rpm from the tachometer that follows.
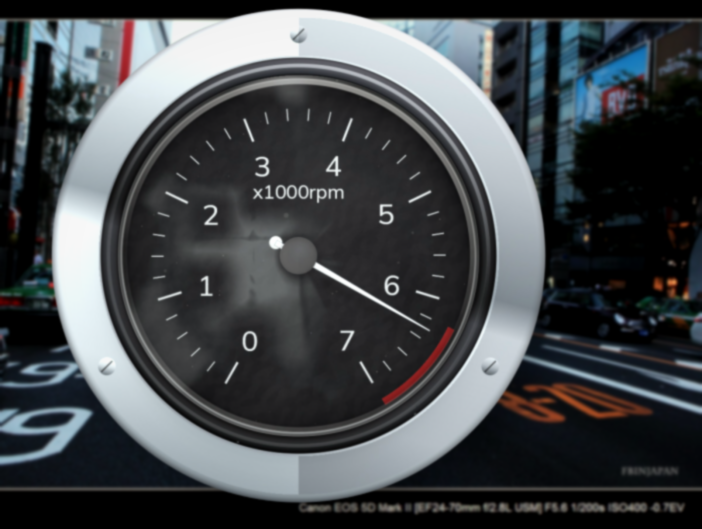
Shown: 6300 rpm
